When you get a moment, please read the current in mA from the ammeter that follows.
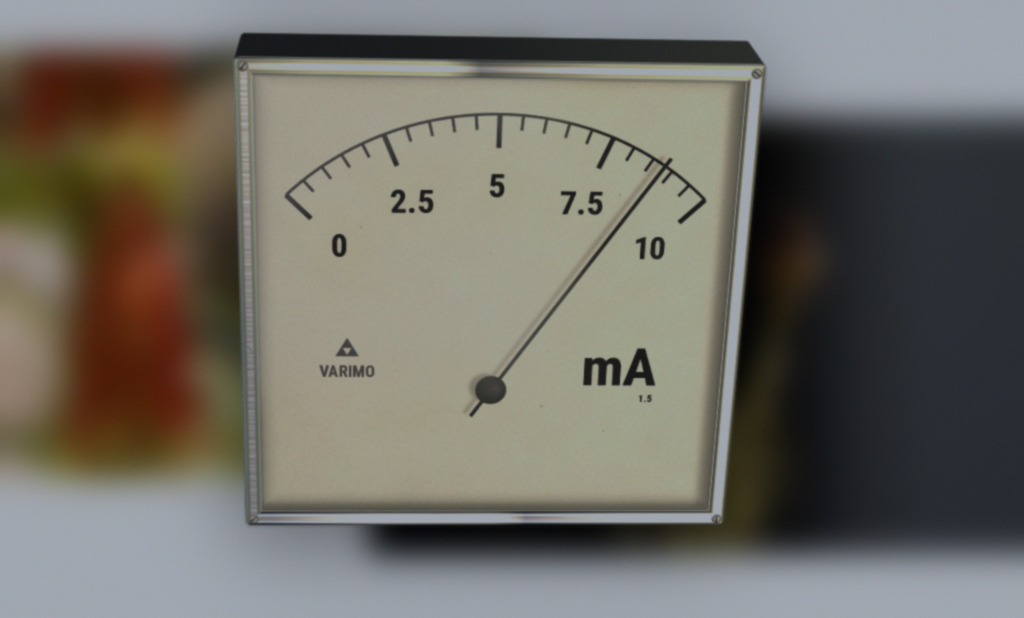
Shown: 8.75 mA
